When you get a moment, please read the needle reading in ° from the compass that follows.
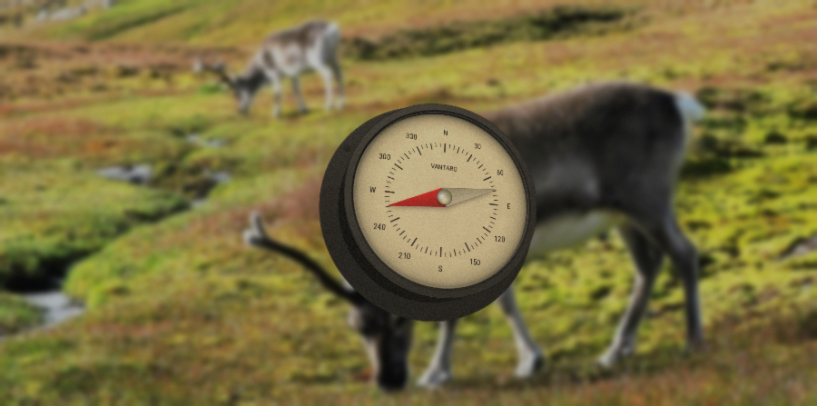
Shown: 255 °
